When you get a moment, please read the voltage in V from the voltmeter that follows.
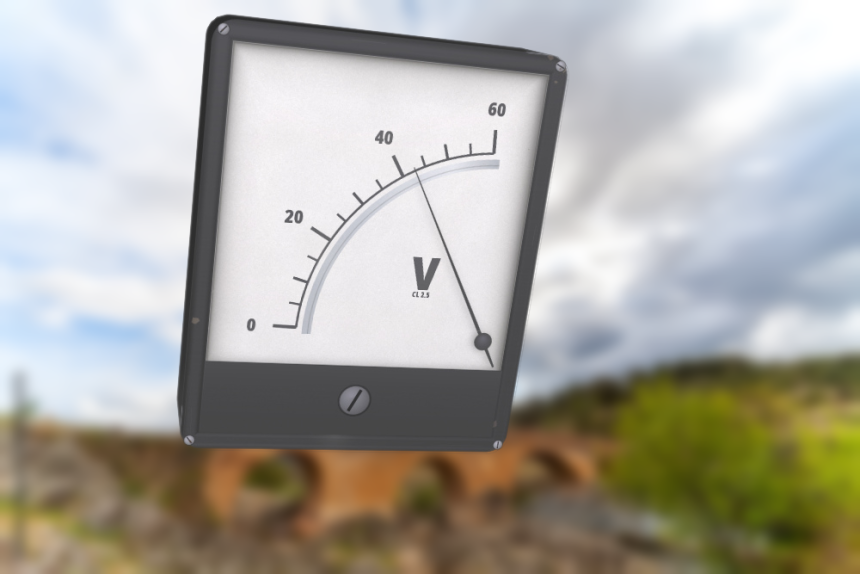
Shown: 42.5 V
